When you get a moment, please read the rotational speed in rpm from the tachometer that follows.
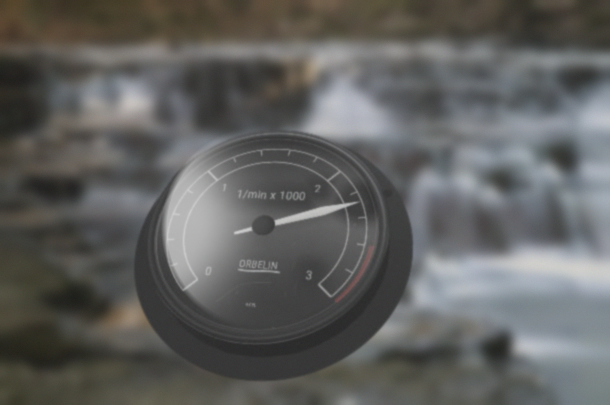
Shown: 2300 rpm
